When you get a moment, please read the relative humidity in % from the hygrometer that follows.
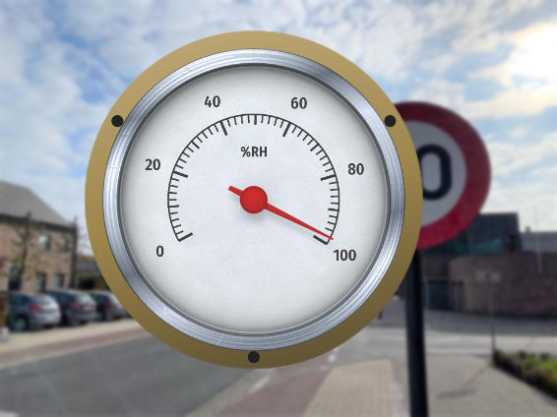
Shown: 98 %
